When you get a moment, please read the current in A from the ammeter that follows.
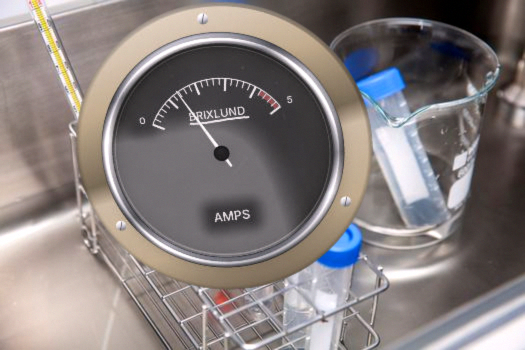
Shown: 1.4 A
